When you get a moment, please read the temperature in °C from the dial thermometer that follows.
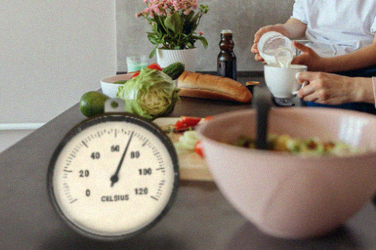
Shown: 70 °C
